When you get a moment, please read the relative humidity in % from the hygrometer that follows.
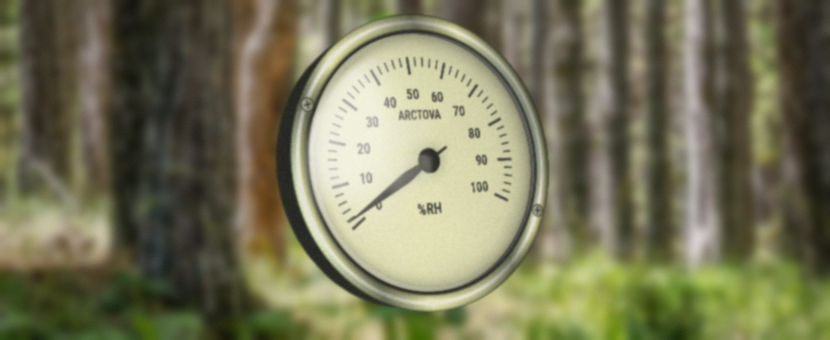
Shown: 2 %
